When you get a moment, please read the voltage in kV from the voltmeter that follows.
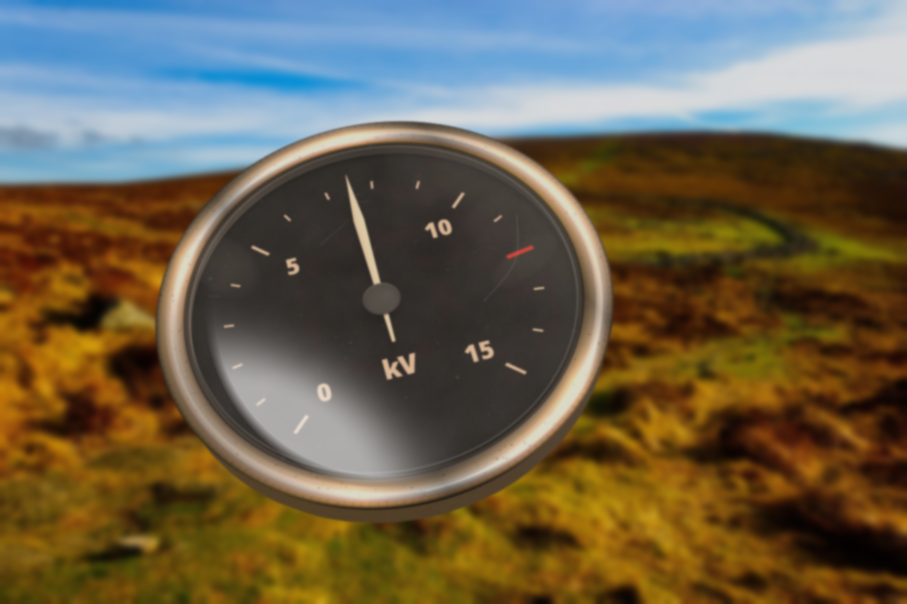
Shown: 7.5 kV
